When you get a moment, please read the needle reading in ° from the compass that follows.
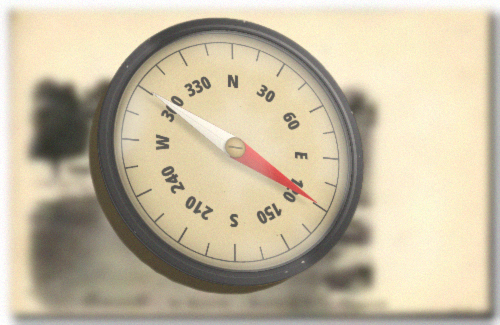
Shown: 120 °
